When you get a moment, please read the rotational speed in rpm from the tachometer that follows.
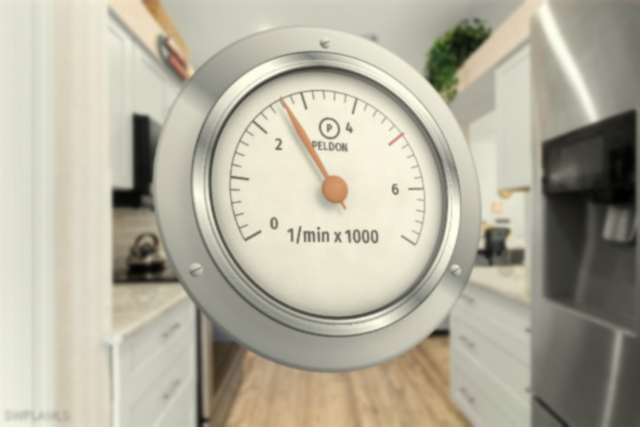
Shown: 2600 rpm
